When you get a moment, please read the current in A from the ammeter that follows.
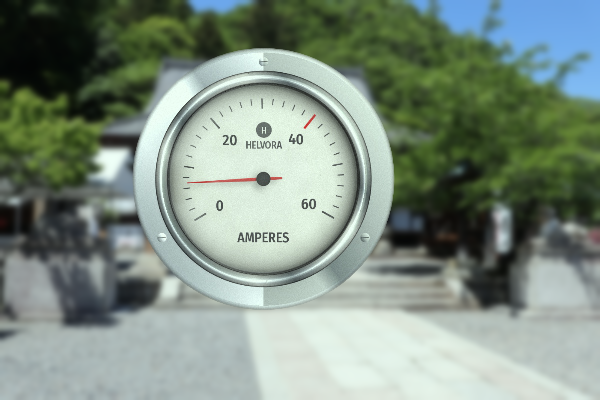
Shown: 7 A
